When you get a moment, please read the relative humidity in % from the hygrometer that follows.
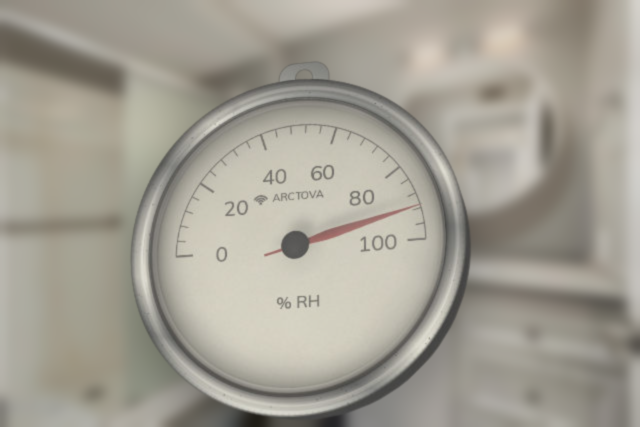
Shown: 92 %
